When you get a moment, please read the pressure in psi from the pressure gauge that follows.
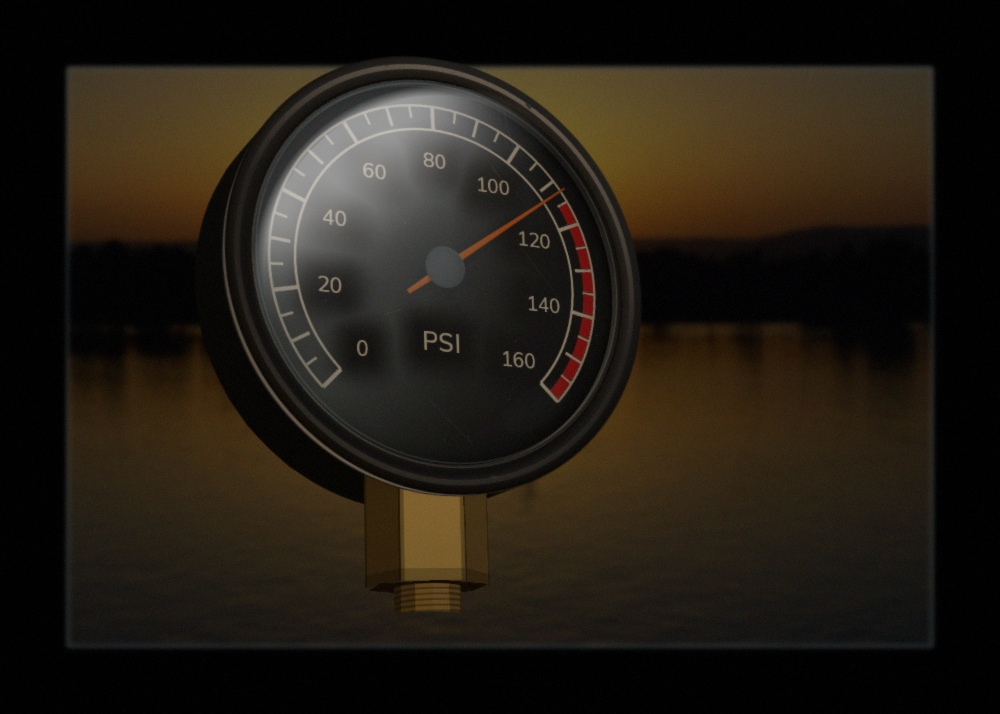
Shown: 112.5 psi
